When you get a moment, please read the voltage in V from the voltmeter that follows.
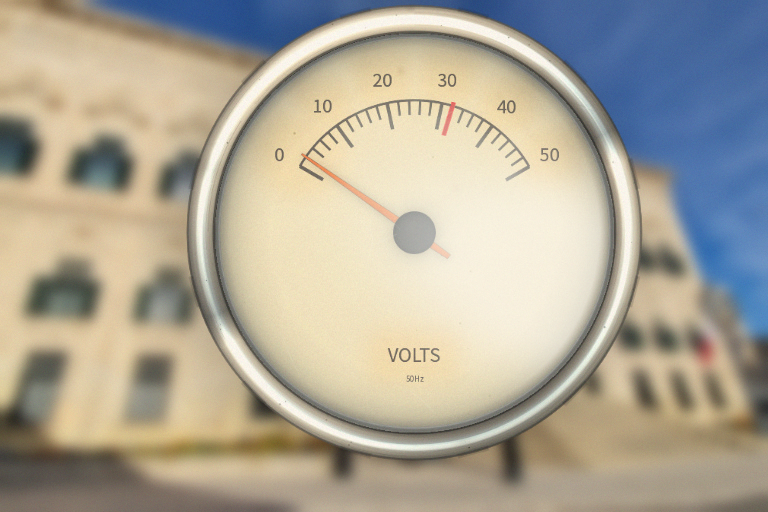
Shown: 2 V
